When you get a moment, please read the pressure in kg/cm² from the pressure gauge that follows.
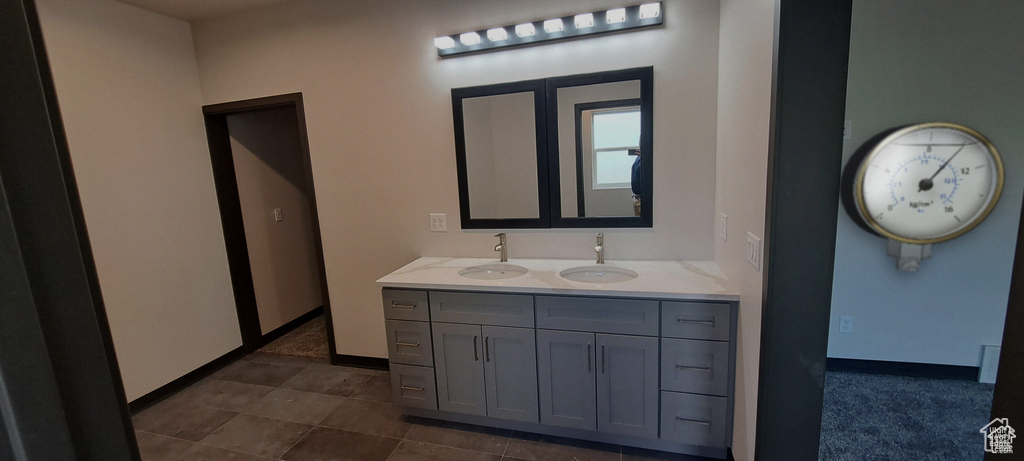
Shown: 10 kg/cm²
